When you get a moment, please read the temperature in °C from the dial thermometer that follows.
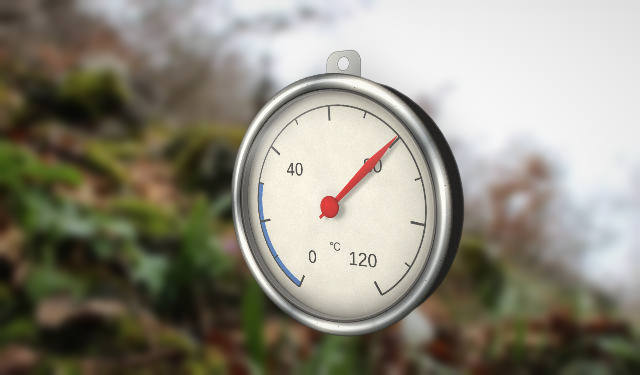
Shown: 80 °C
